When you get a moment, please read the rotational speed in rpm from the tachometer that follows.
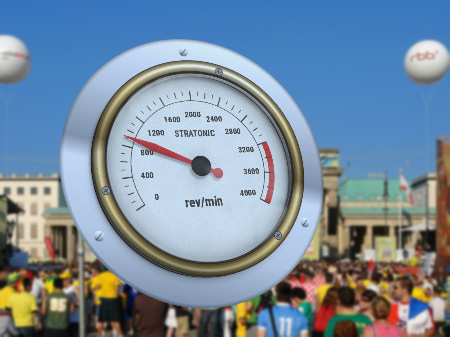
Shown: 900 rpm
